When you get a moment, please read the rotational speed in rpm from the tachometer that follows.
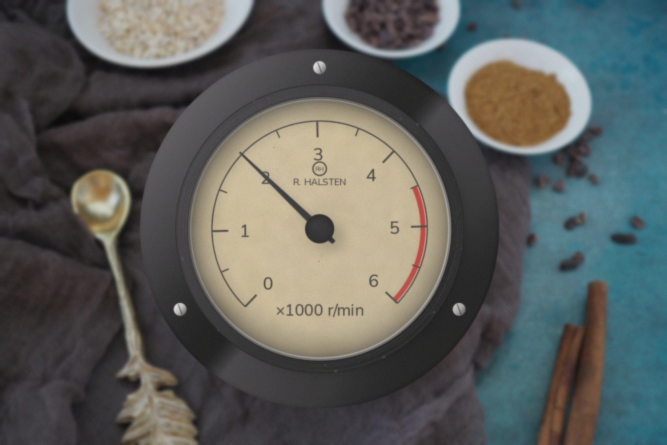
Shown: 2000 rpm
